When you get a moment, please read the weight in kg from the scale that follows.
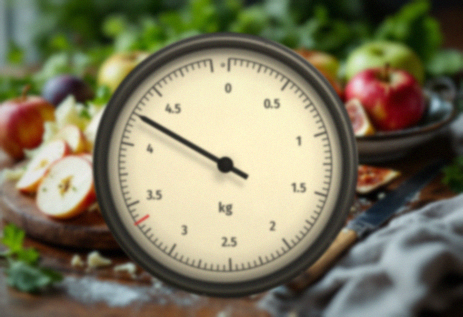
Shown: 4.25 kg
